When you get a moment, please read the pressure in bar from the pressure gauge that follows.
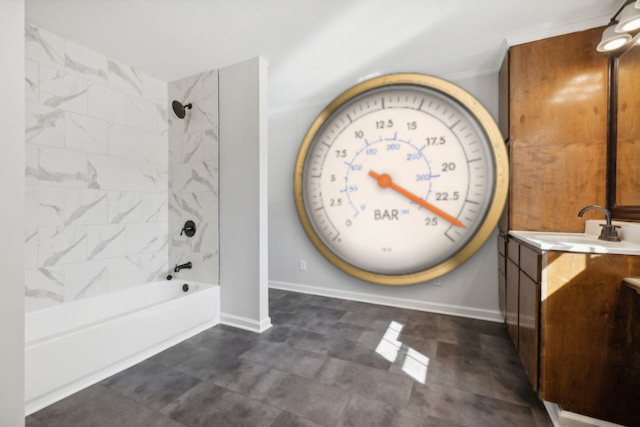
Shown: 24 bar
